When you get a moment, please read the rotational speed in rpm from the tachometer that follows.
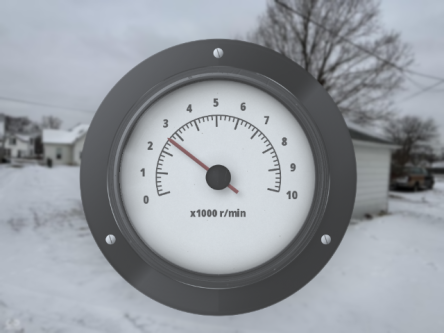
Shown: 2600 rpm
